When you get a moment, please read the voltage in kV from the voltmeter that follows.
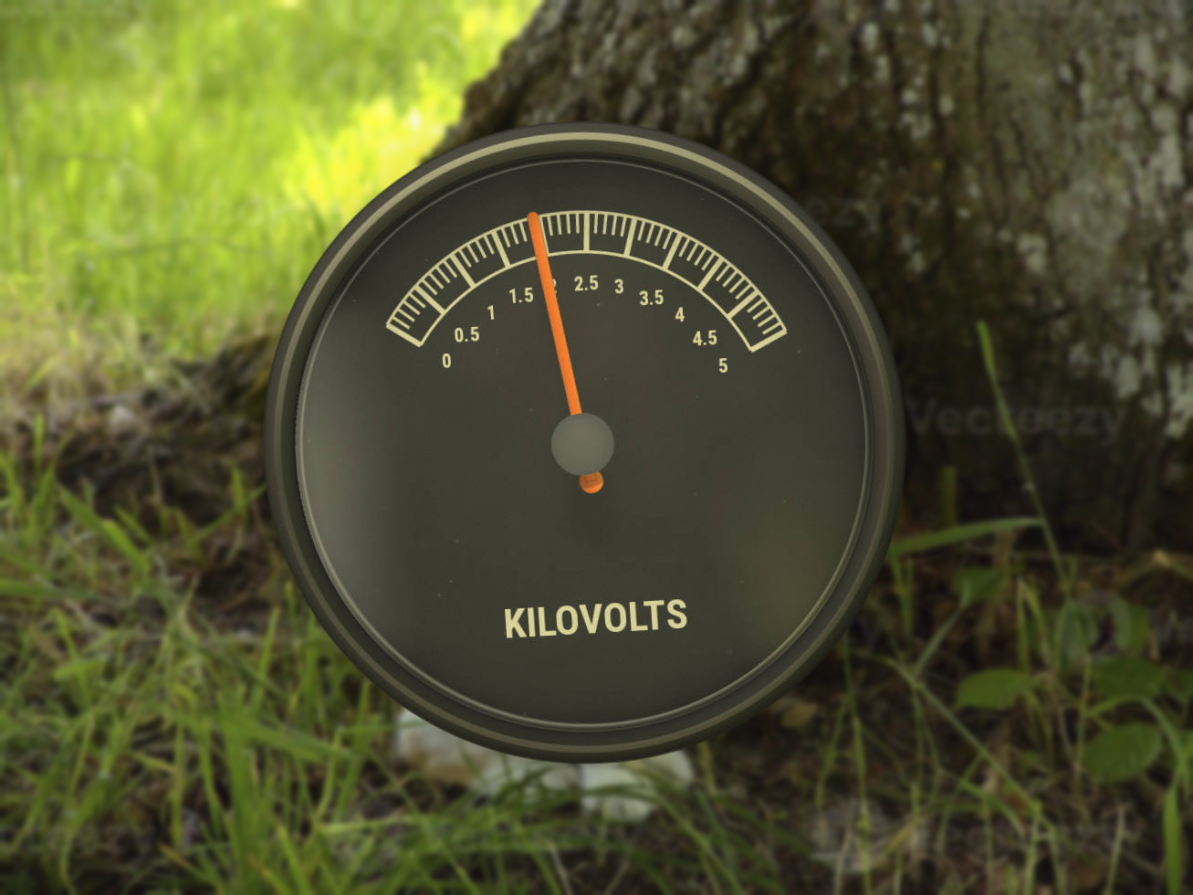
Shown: 1.95 kV
